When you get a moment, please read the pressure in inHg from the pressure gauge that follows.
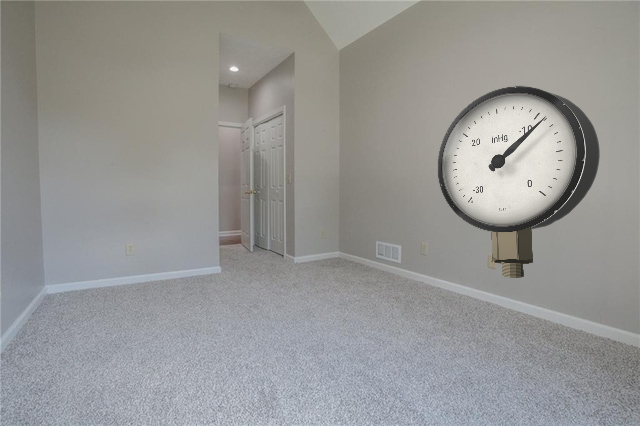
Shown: -9 inHg
